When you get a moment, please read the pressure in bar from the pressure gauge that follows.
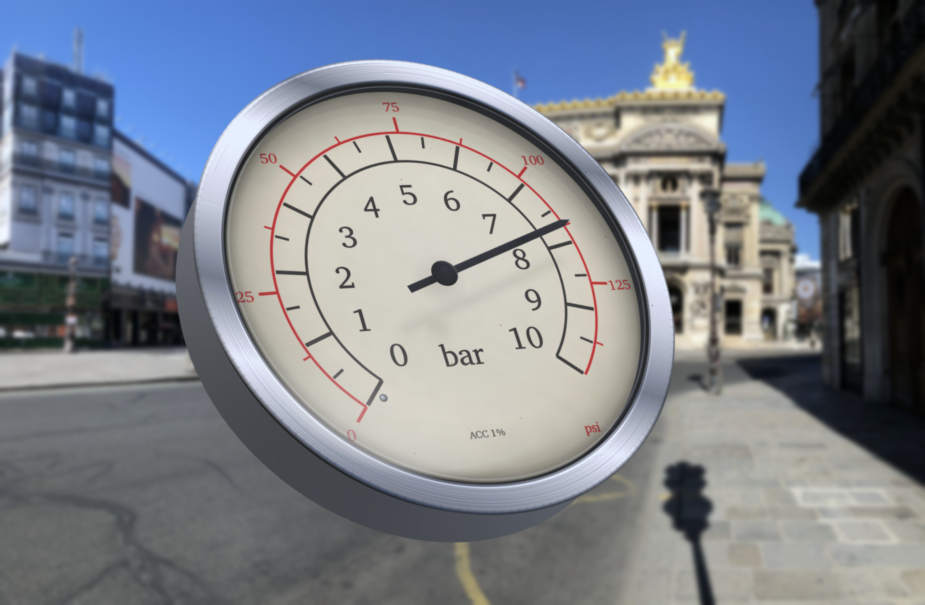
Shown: 7.75 bar
